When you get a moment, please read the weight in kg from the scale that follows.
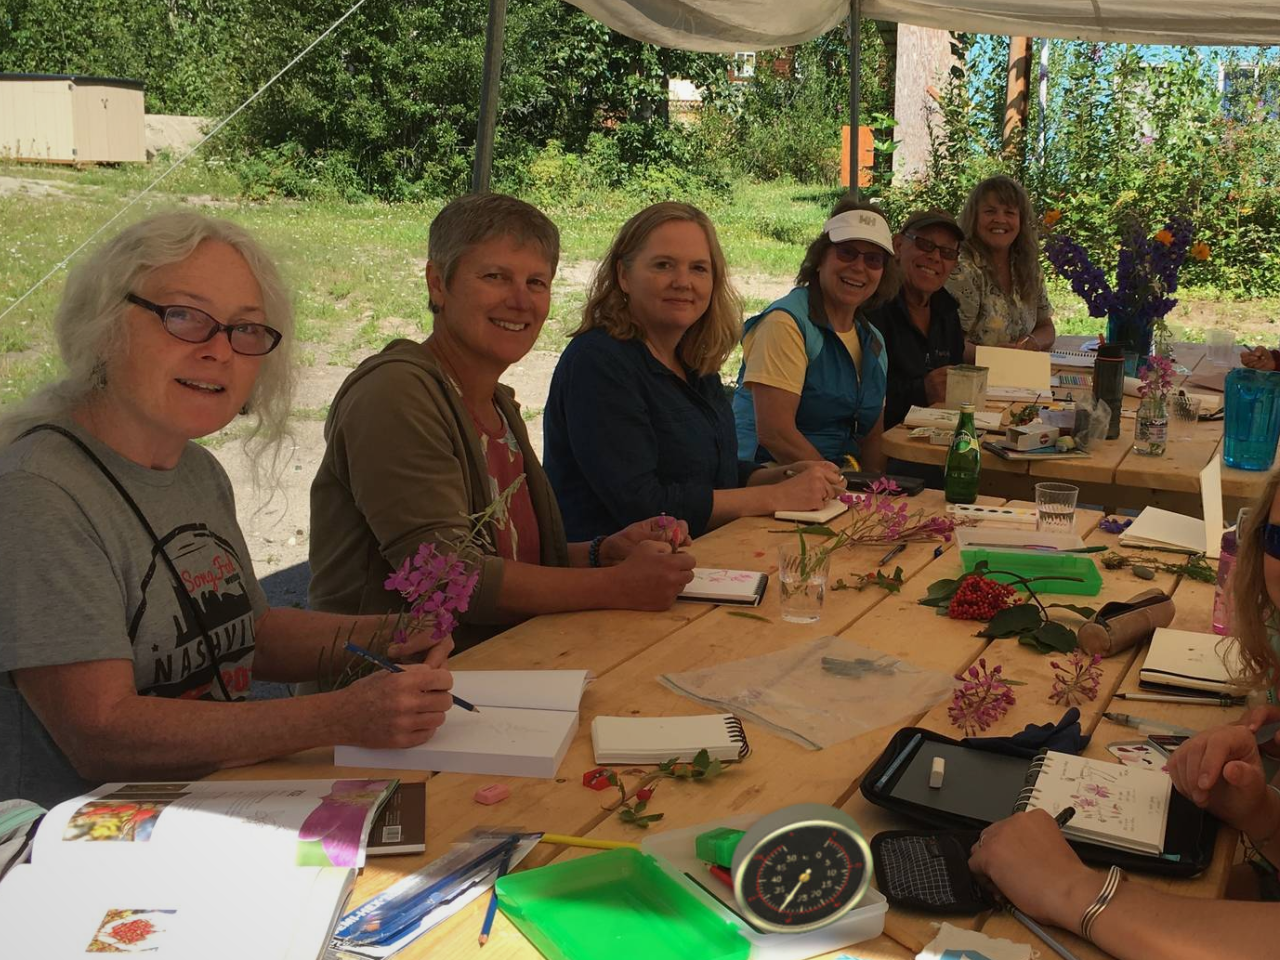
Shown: 30 kg
